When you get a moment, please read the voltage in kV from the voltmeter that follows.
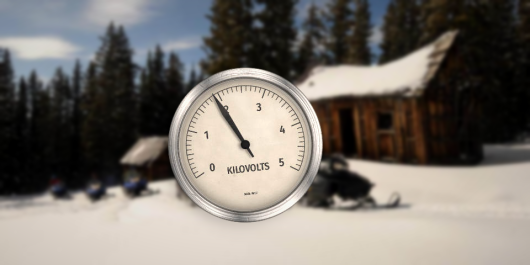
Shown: 1.9 kV
